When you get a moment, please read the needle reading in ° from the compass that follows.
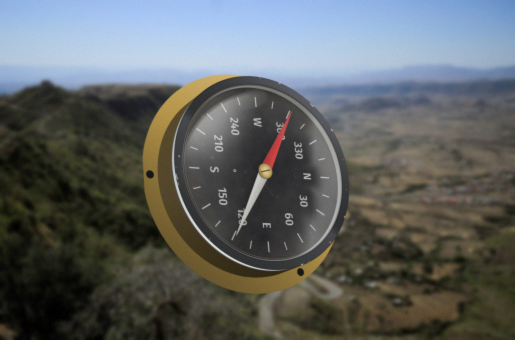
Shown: 300 °
